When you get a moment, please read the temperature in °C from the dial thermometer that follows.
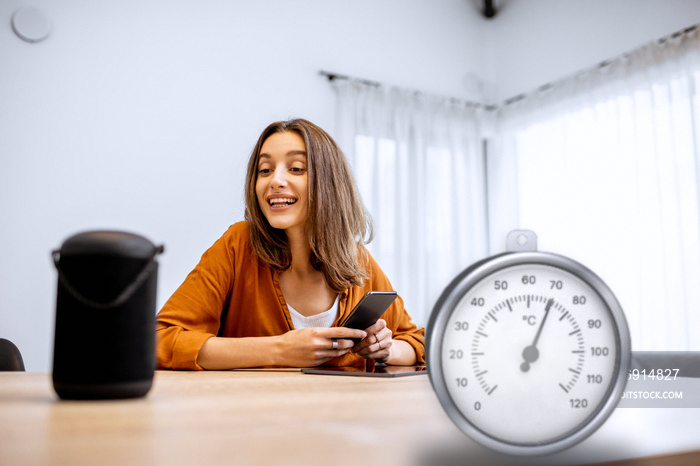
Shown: 70 °C
